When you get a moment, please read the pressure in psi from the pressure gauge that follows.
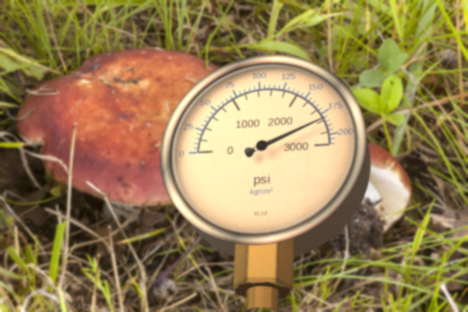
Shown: 2600 psi
